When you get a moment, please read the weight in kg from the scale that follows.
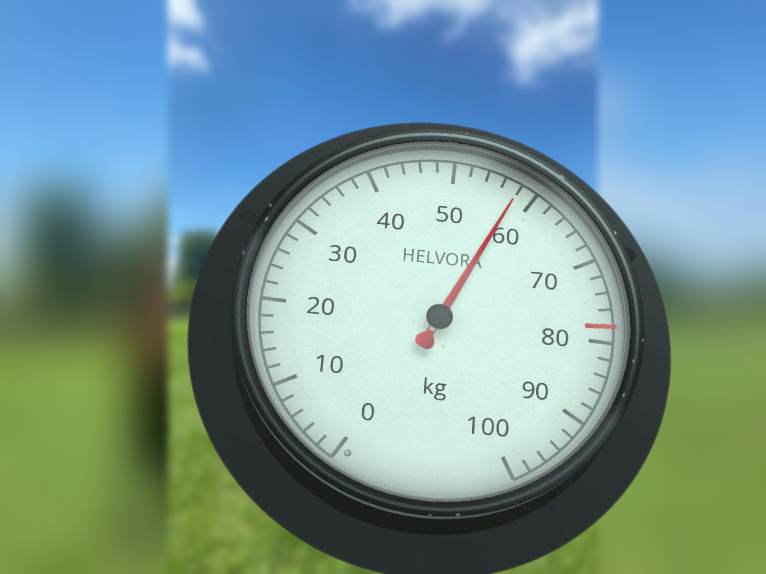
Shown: 58 kg
